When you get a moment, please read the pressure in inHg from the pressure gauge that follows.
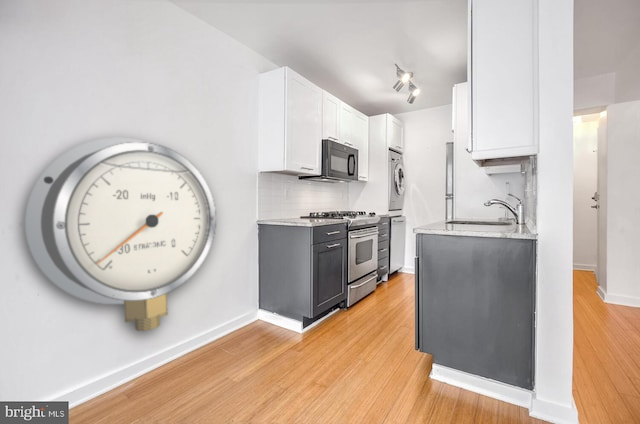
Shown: -29 inHg
